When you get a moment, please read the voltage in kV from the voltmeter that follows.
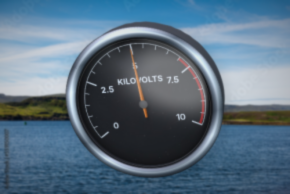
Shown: 5 kV
